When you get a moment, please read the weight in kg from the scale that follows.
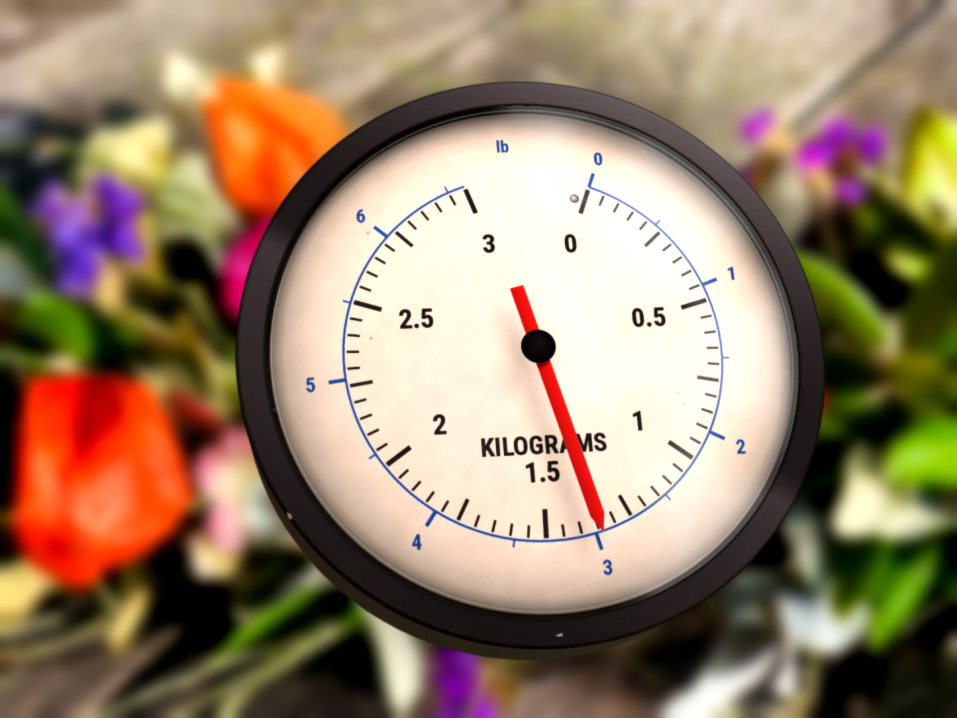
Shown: 1.35 kg
